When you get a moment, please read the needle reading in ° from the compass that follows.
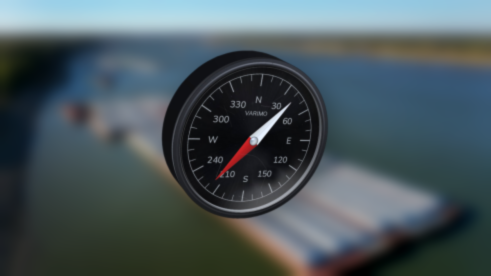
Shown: 220 °
